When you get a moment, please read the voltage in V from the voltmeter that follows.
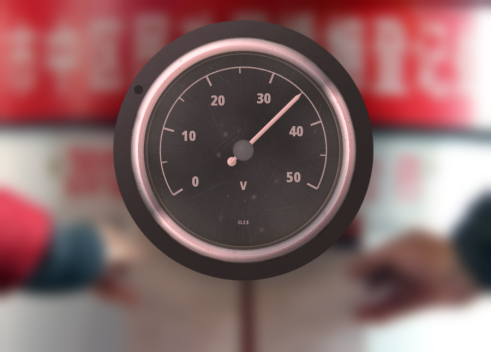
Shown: 35 V
